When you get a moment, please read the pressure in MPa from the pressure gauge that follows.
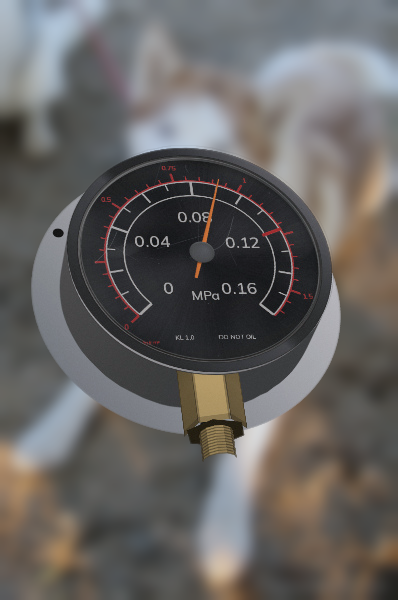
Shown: 0.09 MPa
